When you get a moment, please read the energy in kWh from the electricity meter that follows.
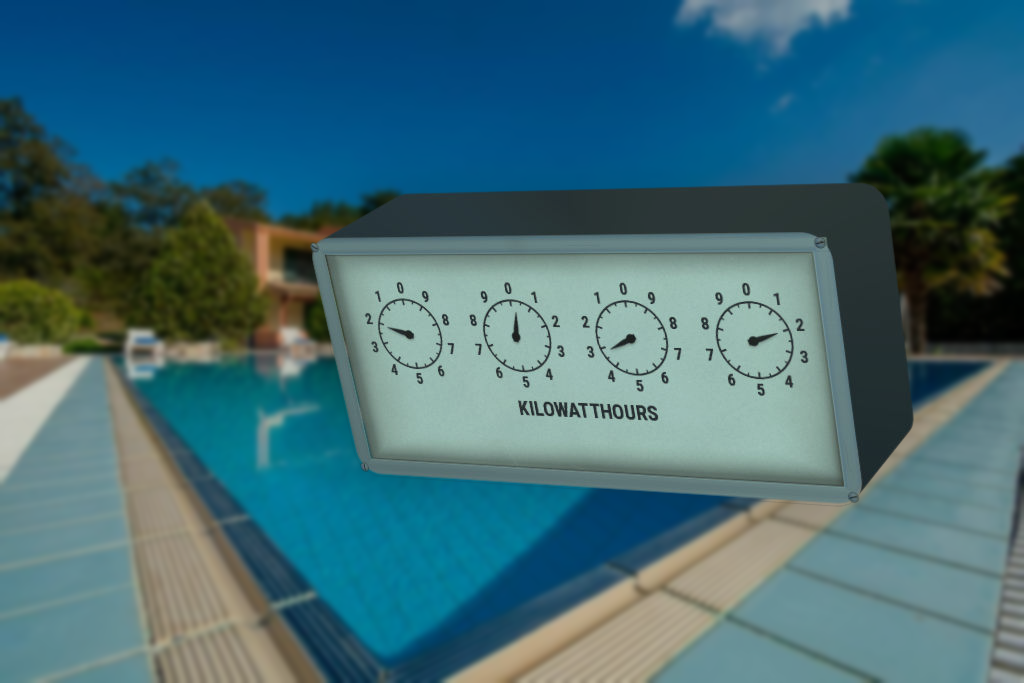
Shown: 2032 kWh
